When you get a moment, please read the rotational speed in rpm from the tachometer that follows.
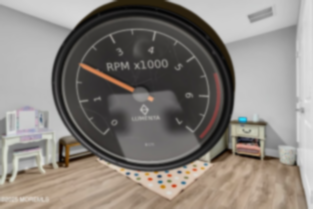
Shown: 2000 rpm
